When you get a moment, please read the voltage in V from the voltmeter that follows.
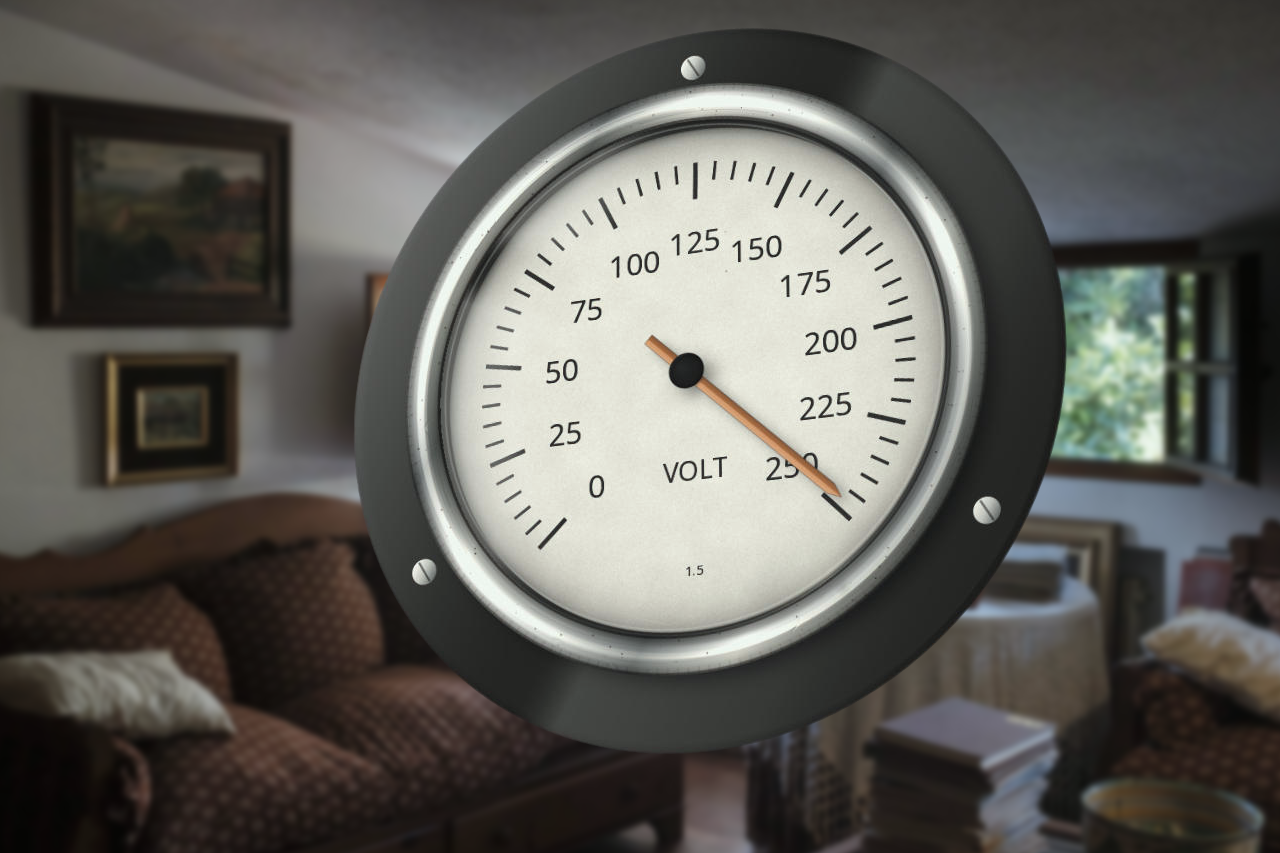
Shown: 247.5 V
